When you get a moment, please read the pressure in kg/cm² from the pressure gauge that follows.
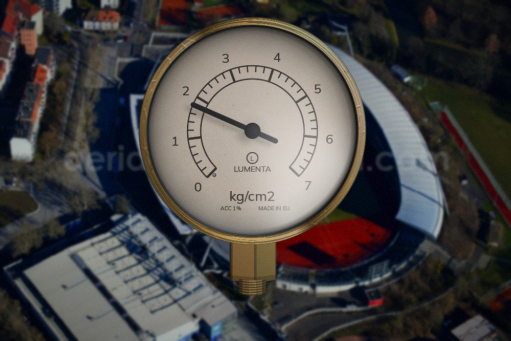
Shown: 1.8 kg/cm²
